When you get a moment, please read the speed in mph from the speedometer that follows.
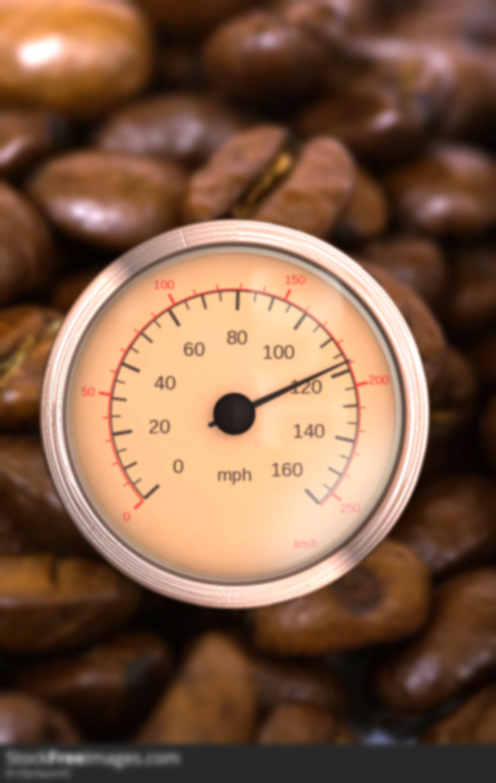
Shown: 117.5 mph
